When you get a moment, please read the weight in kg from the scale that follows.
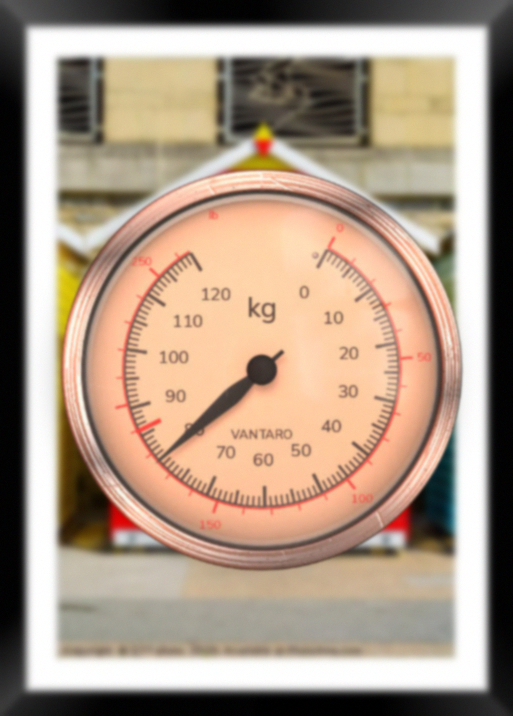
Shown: 80 kg
